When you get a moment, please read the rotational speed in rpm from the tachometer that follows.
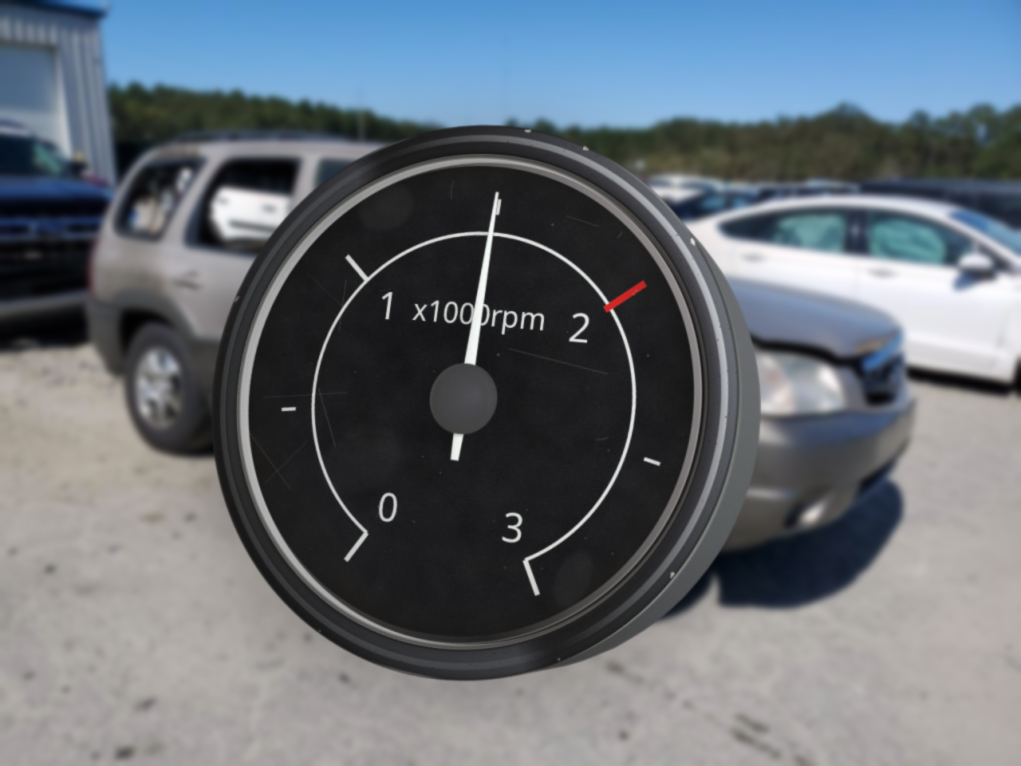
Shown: 1500 rpm
